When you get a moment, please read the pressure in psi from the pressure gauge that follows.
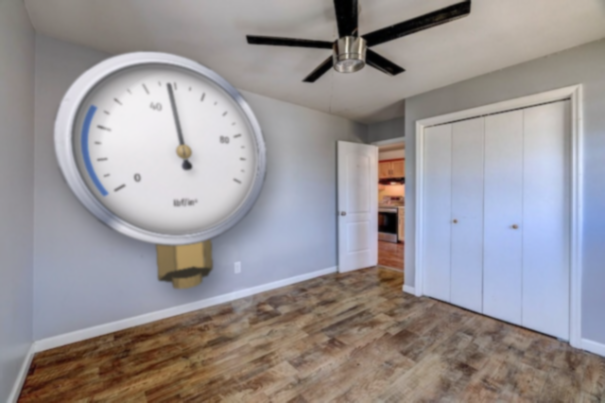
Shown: 47.5 psi
